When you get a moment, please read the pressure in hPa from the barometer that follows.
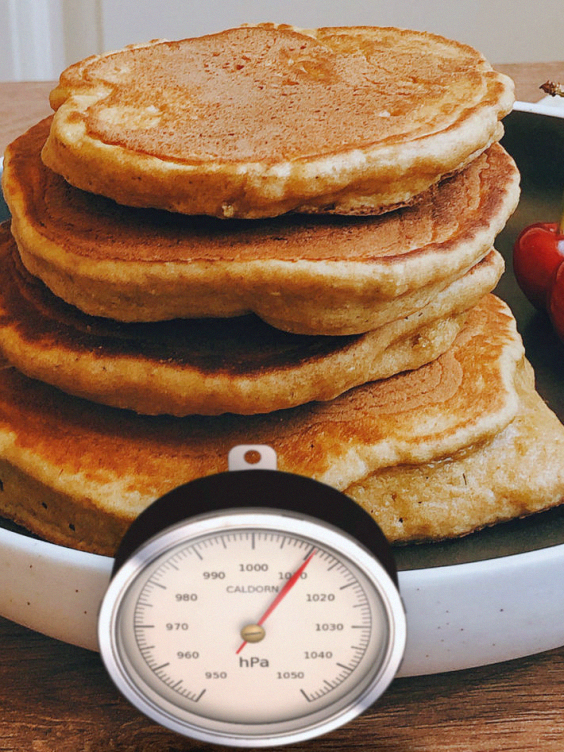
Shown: 1010 hPa
